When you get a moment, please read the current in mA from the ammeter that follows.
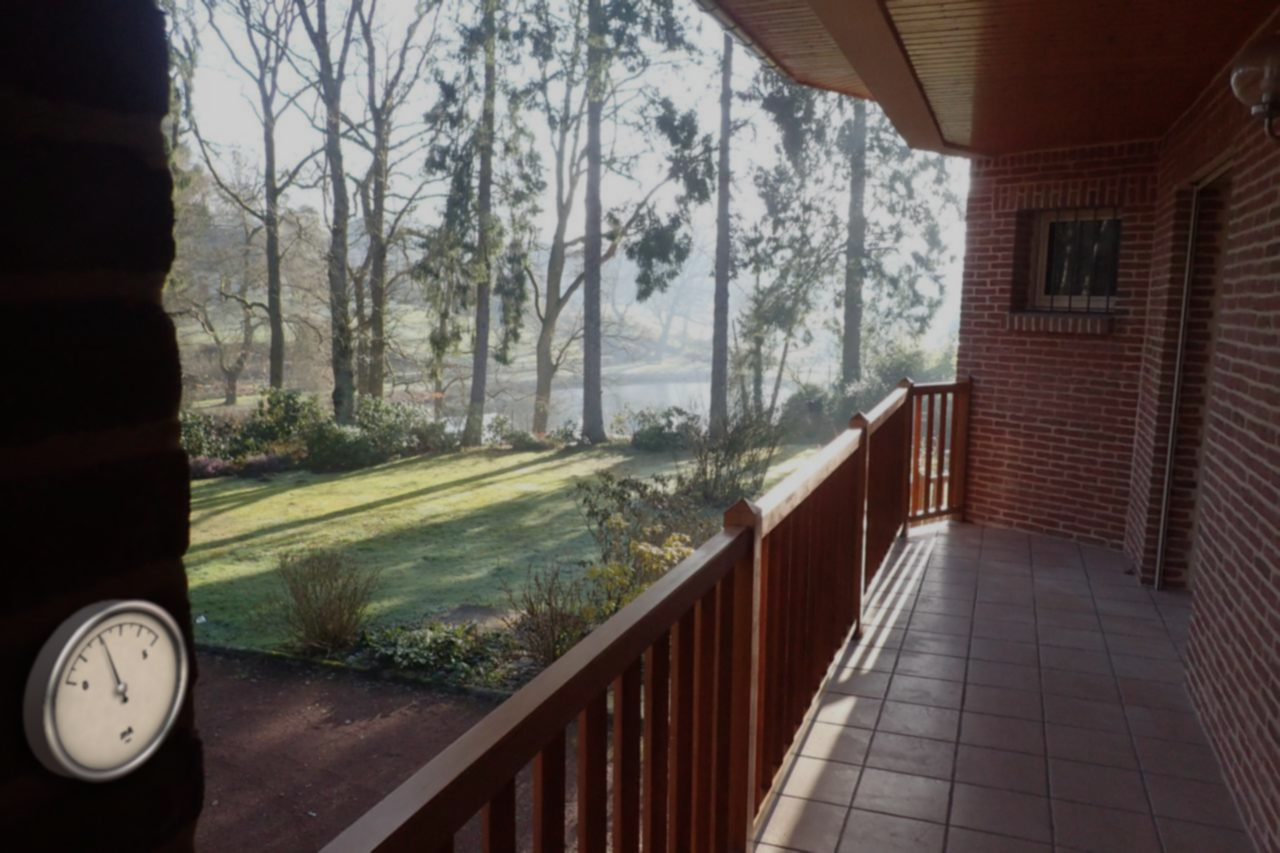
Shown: 2 mA
